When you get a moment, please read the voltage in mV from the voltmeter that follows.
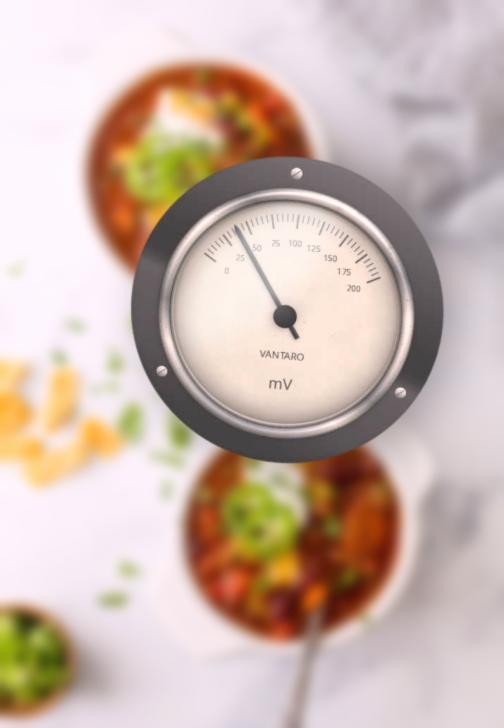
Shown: 40 mV
